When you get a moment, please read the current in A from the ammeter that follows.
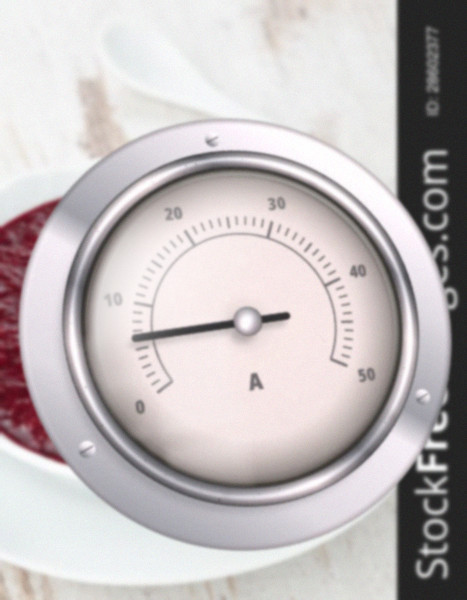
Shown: 6 A
